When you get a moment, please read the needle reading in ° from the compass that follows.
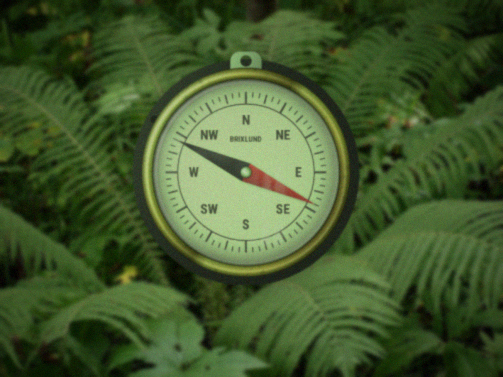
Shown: 115 °
